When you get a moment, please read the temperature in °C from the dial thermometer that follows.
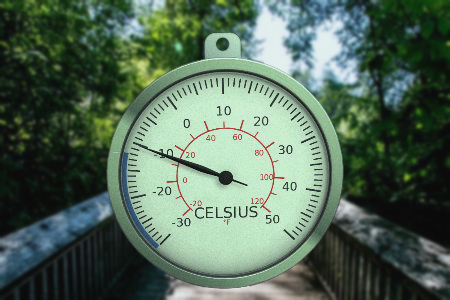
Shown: -10 °C
